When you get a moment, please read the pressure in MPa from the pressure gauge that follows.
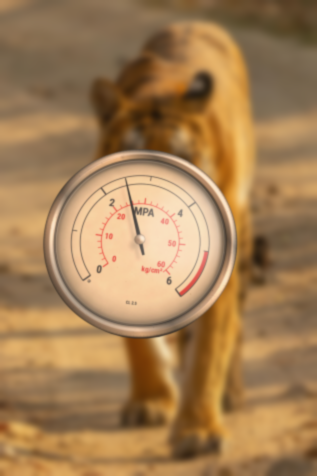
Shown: 2.5 MPa
